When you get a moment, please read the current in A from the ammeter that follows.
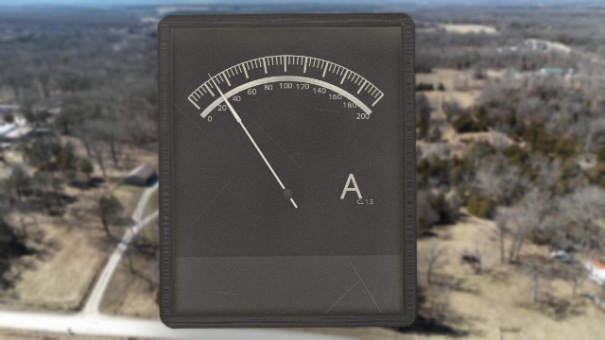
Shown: 28 A
